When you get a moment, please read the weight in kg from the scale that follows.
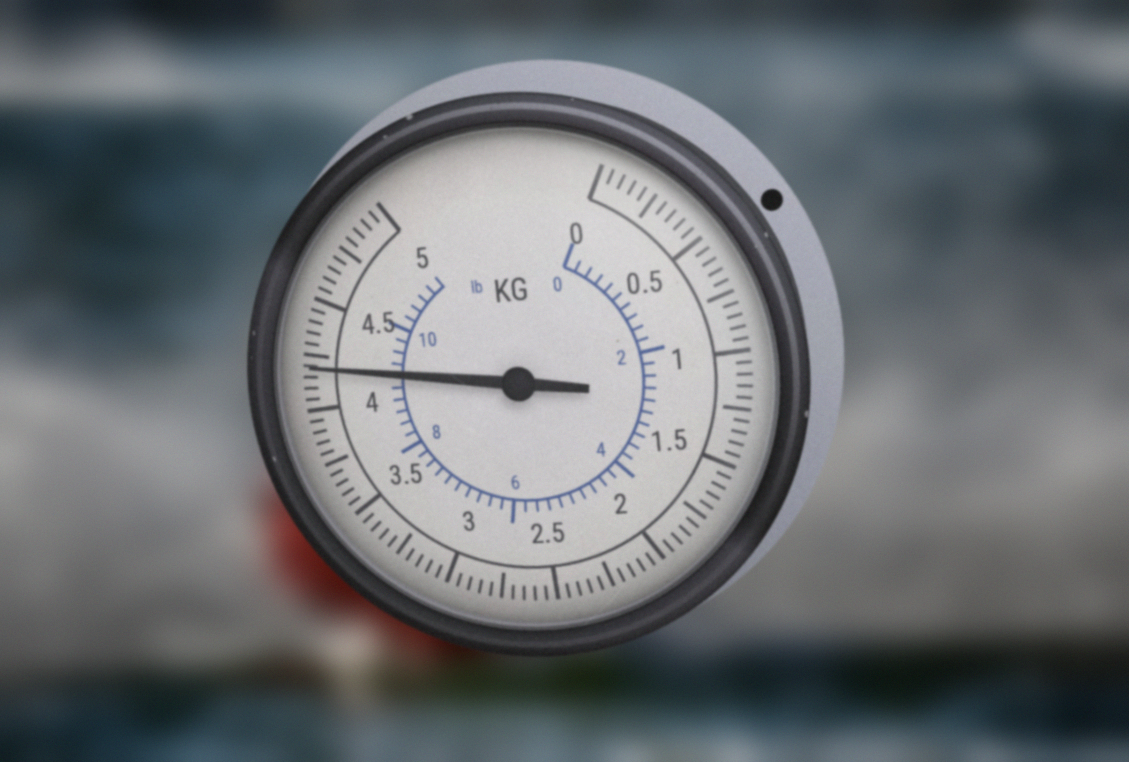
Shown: 4.2 kg
